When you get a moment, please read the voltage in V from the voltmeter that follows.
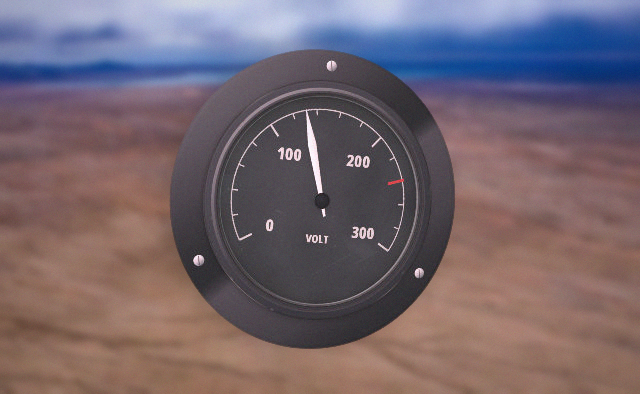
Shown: 130 V
